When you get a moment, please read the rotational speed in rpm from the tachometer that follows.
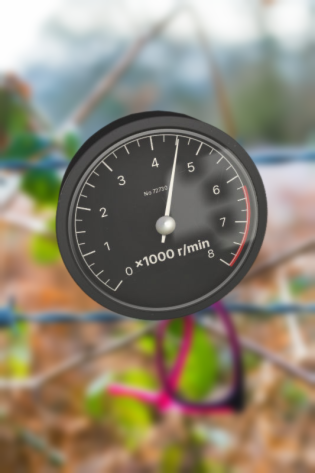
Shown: 4500 rpm
